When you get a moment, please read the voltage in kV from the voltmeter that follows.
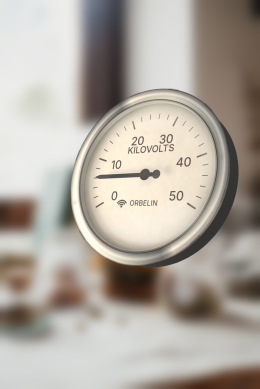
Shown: 6 kV
